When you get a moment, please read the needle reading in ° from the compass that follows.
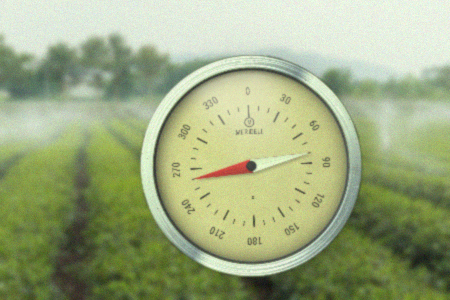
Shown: 260 °
